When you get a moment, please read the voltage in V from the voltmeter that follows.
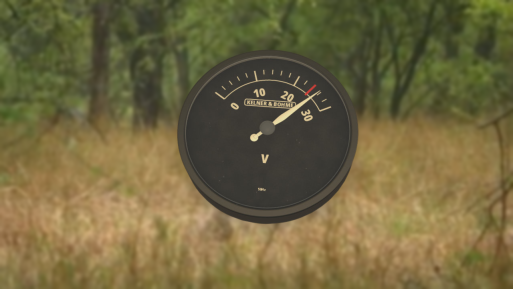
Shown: 26 V
